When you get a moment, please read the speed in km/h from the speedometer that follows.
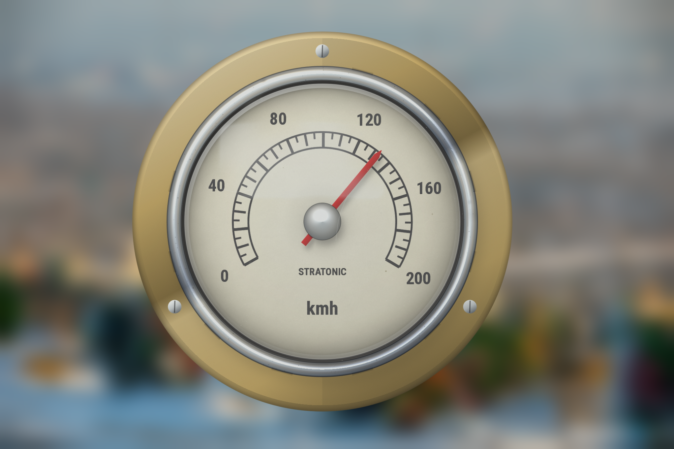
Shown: 132.5 km/h
